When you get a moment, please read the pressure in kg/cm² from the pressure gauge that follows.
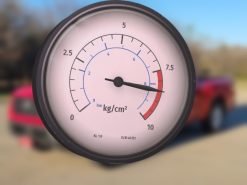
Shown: 8.5 kg/cm²
